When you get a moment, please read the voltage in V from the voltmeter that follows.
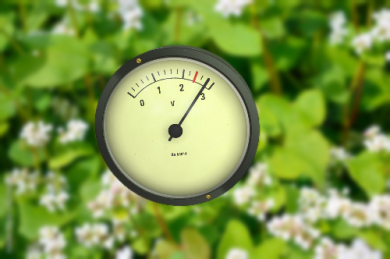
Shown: 2.8 V
